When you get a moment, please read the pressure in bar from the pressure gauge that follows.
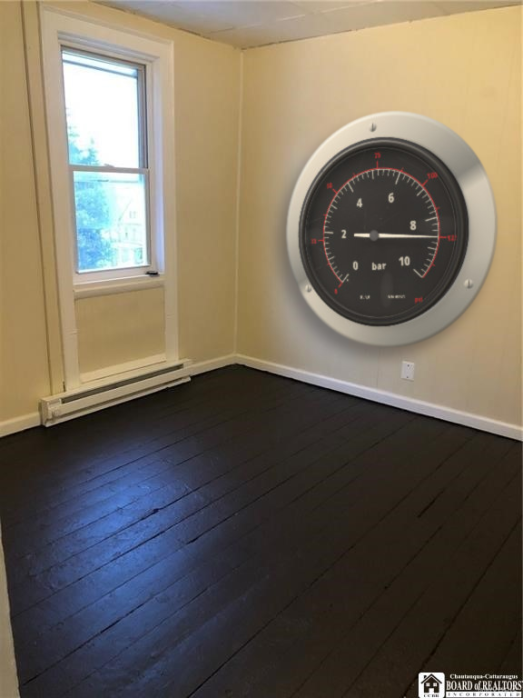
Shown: 8.6 bar
